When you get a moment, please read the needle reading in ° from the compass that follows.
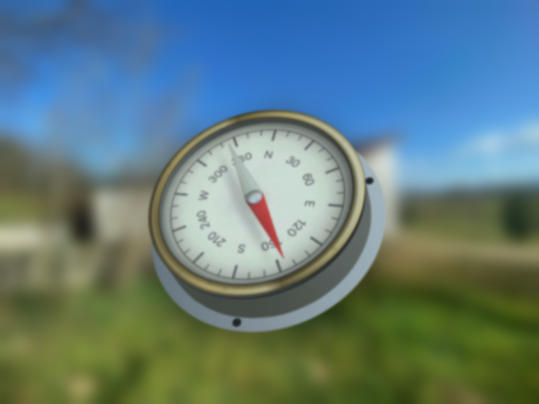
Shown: 145 °
